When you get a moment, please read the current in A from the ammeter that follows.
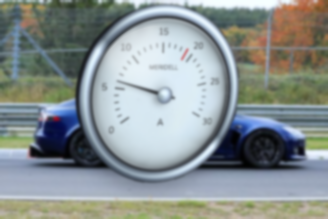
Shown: 6 A
